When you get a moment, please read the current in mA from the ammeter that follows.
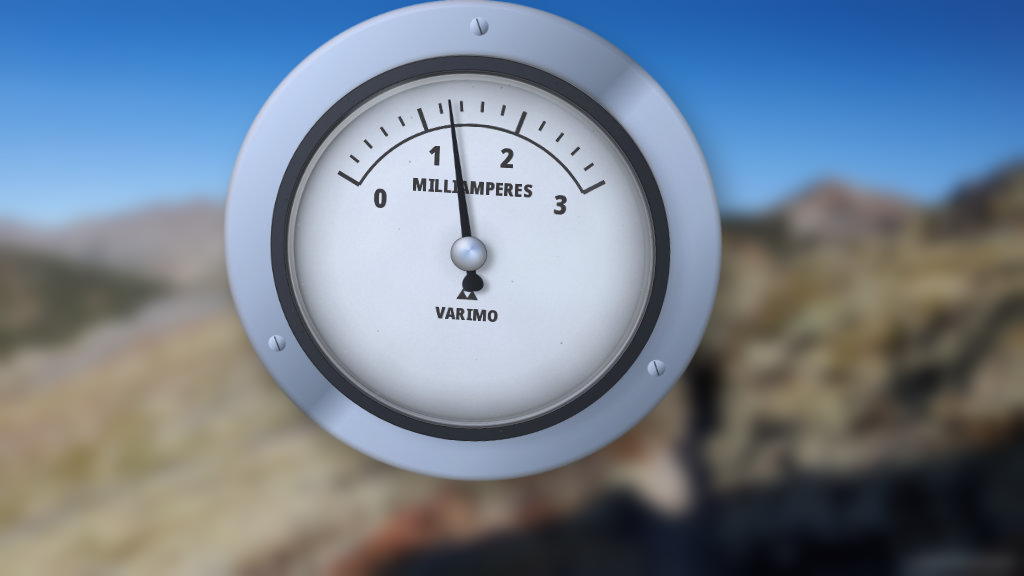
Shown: 1.3 mA
